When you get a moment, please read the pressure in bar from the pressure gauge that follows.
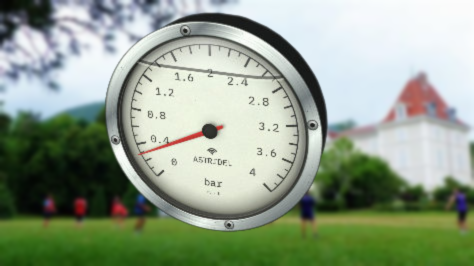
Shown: 0.3 bar
